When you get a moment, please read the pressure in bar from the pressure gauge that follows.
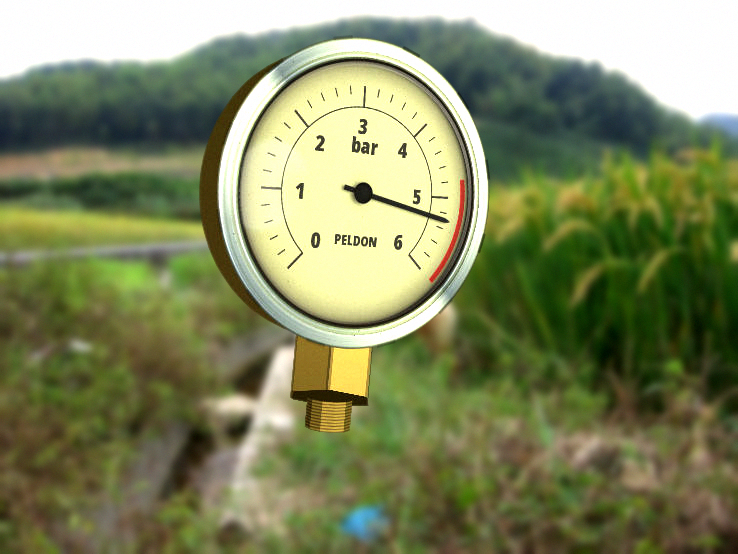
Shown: 5.3 bar
